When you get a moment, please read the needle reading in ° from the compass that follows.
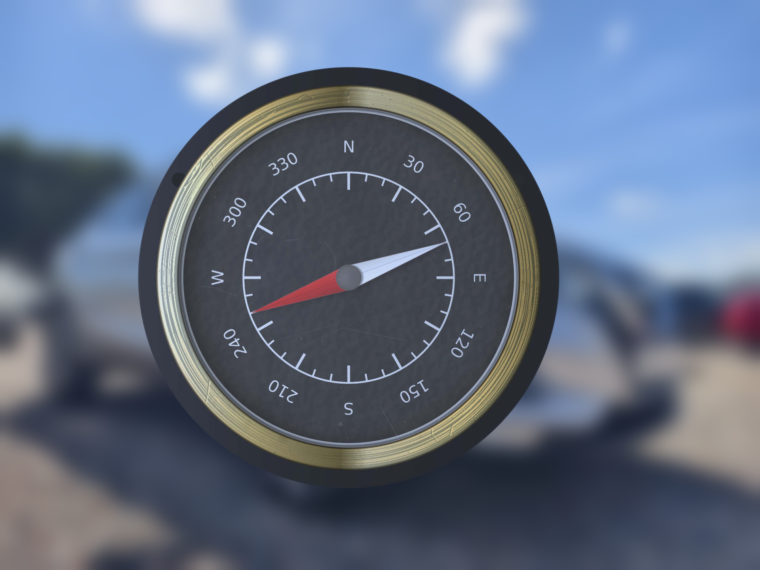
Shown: 250 °
